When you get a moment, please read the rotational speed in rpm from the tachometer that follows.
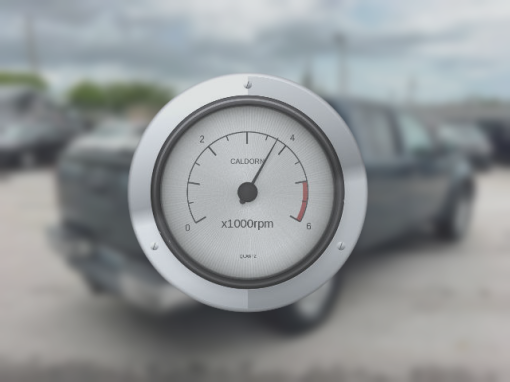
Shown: 3750 rpm
